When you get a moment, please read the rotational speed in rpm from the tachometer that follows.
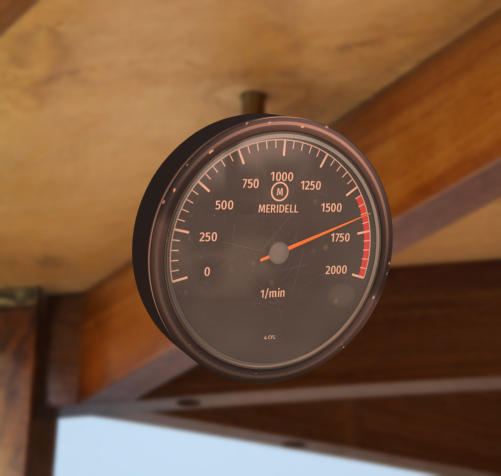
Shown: 1650 rpm
